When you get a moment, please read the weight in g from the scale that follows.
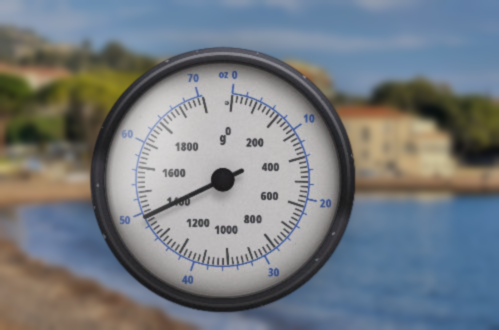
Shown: 1400 g
